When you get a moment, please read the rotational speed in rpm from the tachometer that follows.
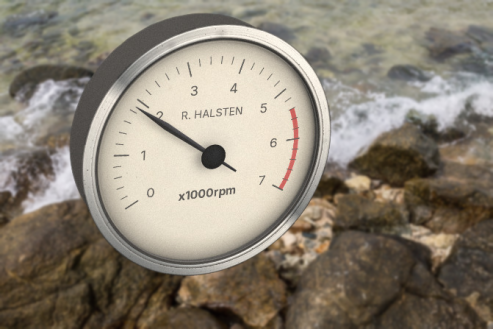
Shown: 1900 rpm
